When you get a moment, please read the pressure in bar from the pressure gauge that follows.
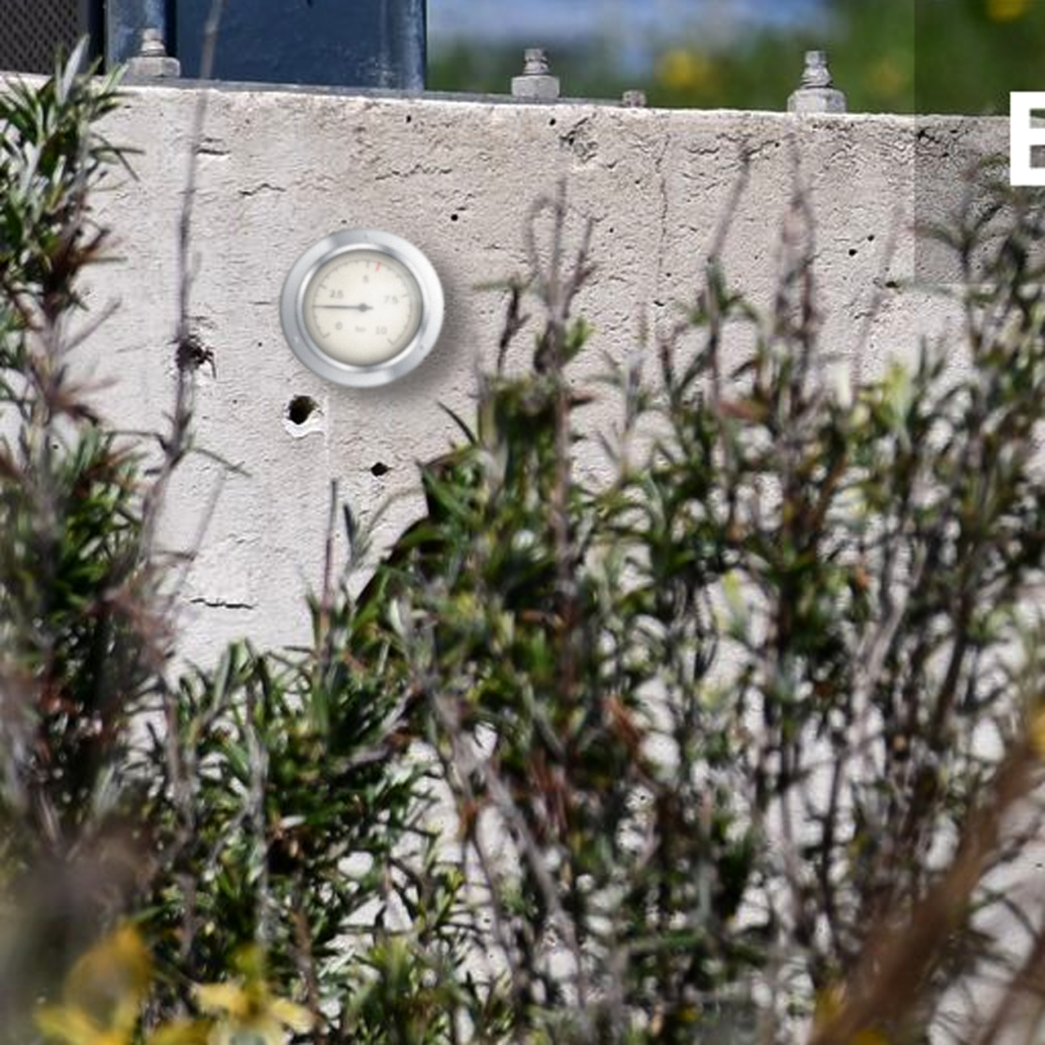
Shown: 1.5 bar
